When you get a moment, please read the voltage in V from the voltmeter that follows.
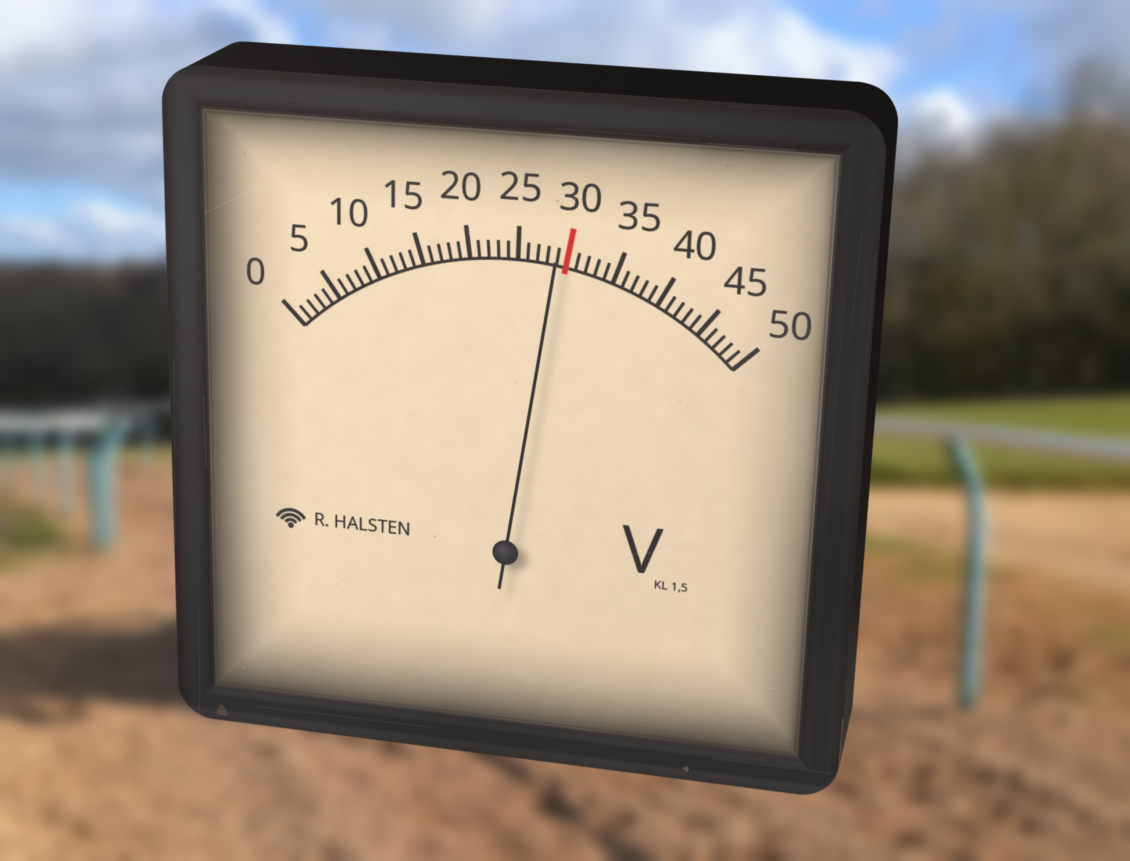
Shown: 29 V
